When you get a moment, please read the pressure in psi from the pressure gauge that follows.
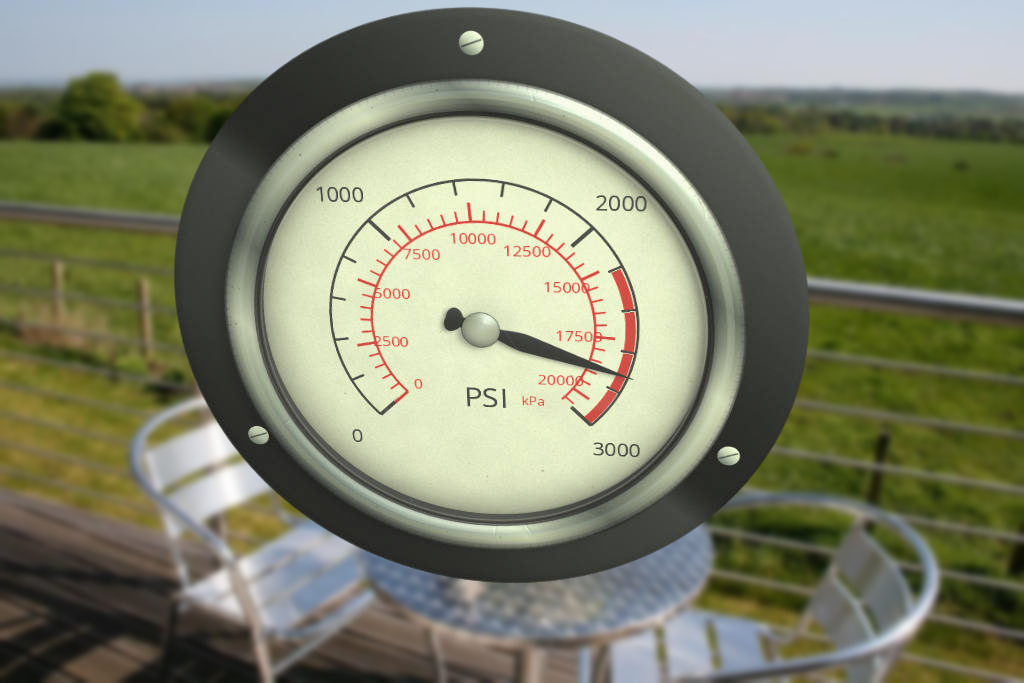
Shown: 2700 psi
